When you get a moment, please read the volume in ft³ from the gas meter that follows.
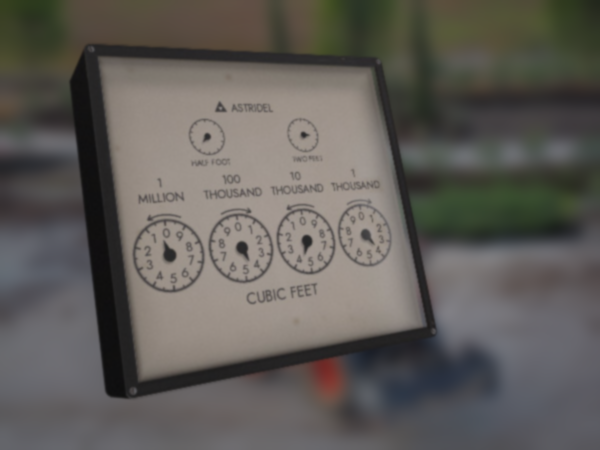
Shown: 44400 ft³
